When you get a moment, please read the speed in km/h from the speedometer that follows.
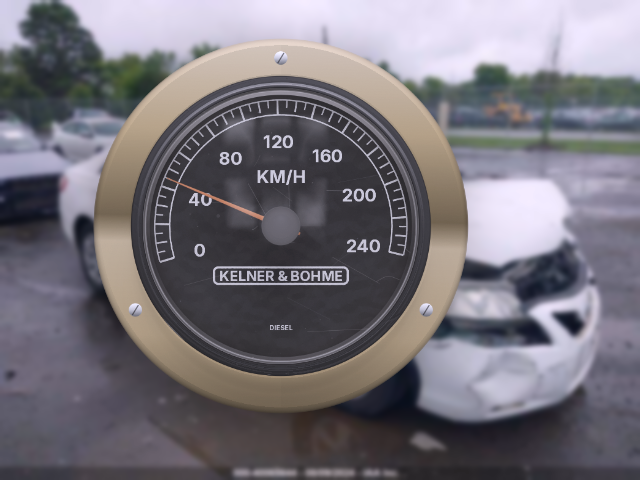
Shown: 45 km/h
